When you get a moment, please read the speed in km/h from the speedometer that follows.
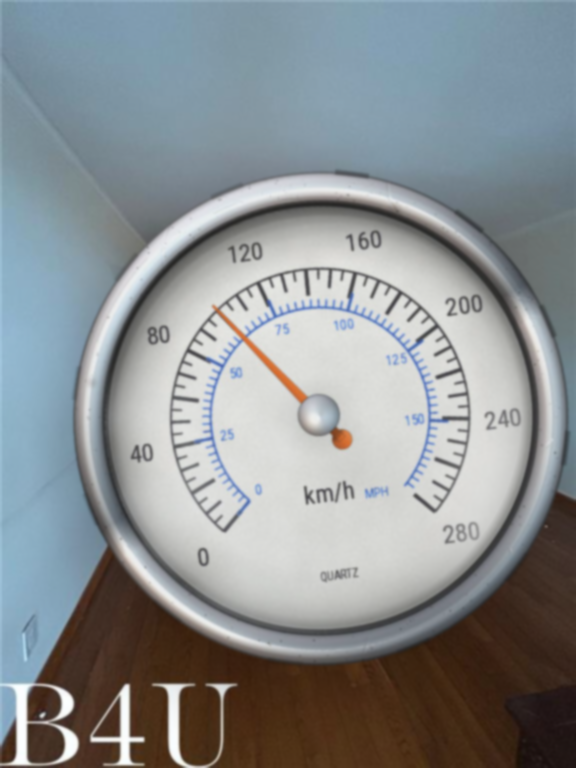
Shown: 100 km/h
